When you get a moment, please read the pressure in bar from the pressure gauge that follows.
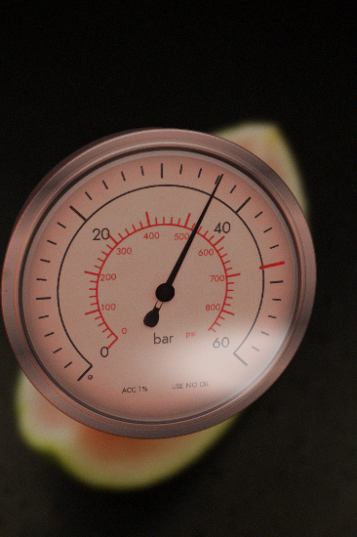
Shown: 36 bar
